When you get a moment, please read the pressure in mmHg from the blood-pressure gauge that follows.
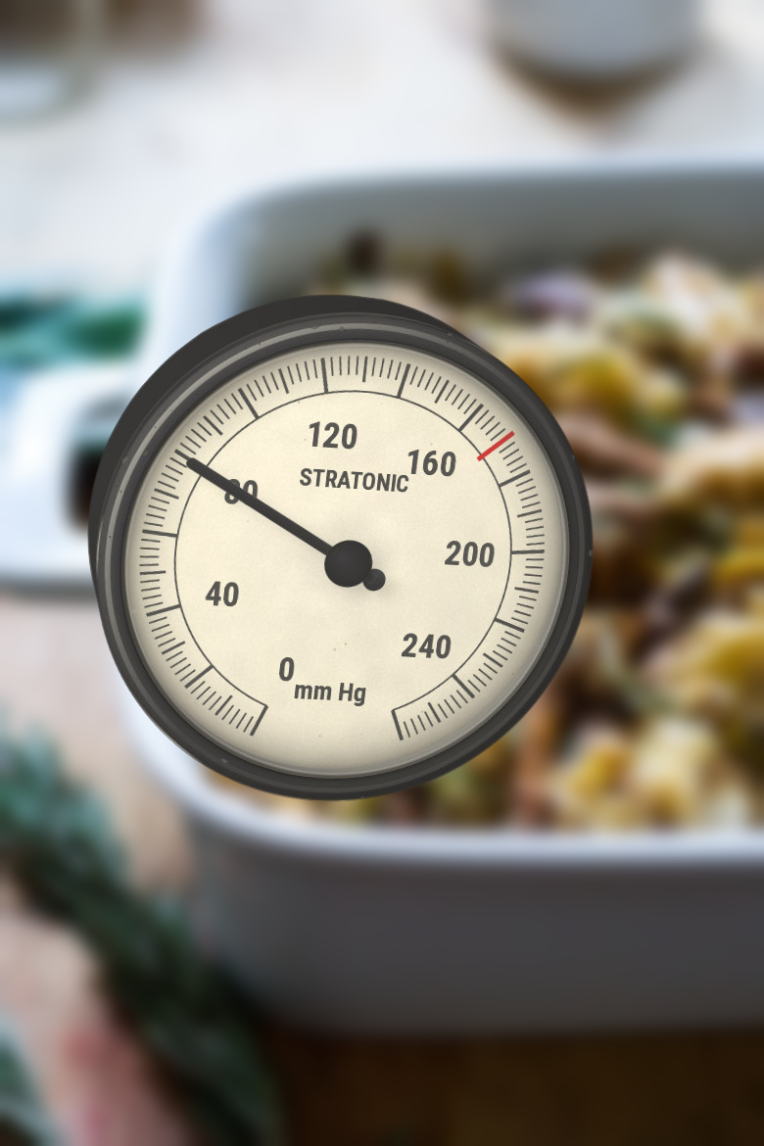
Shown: 80 mmHg
